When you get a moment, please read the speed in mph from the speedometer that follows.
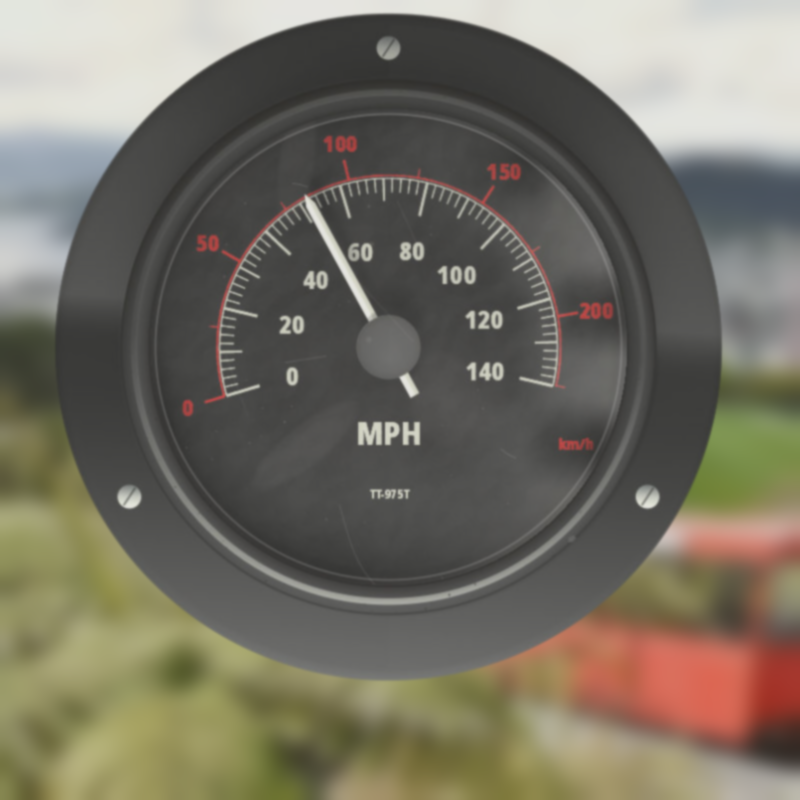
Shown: 52 mph
